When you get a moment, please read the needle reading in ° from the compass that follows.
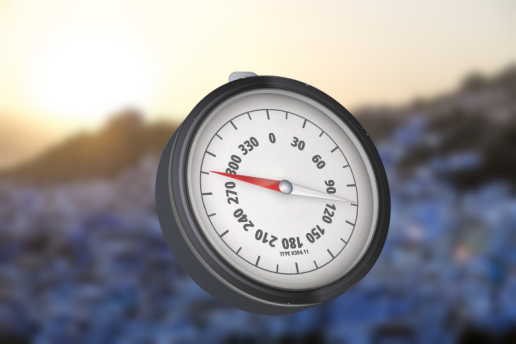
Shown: 285 °
